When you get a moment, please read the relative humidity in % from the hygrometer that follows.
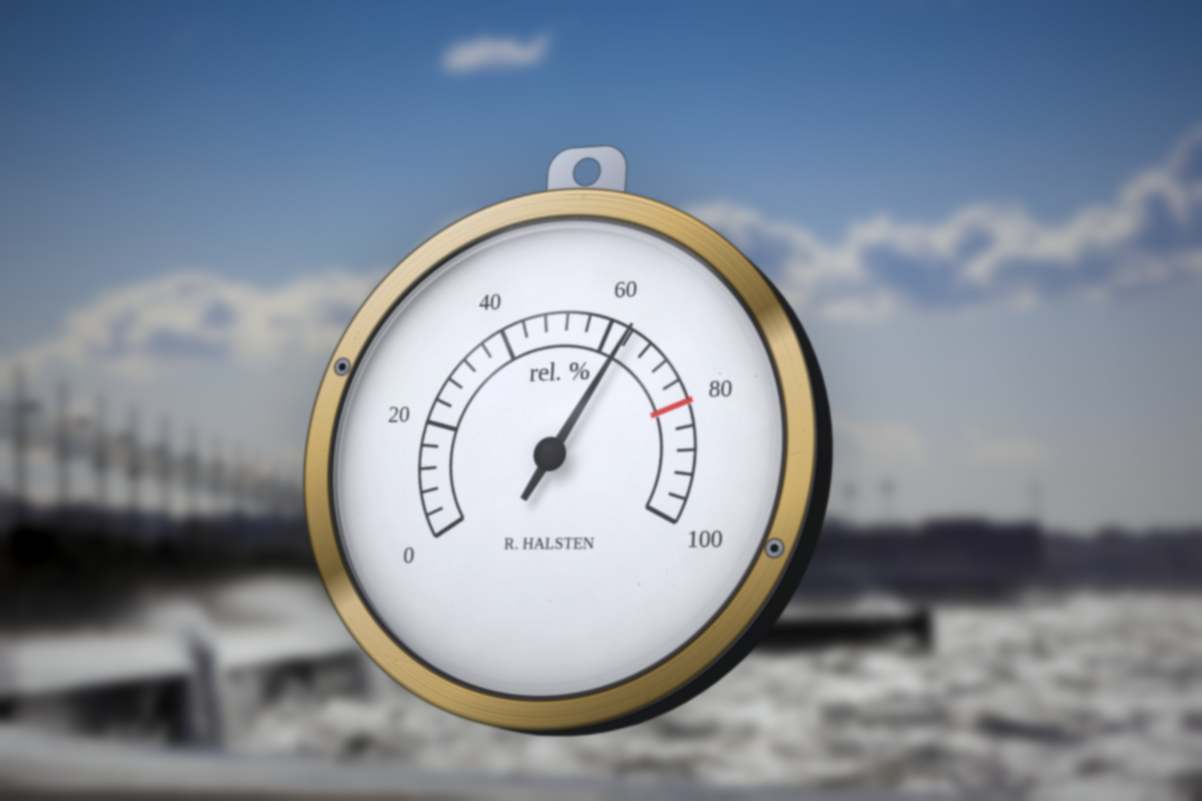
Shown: 64 %
